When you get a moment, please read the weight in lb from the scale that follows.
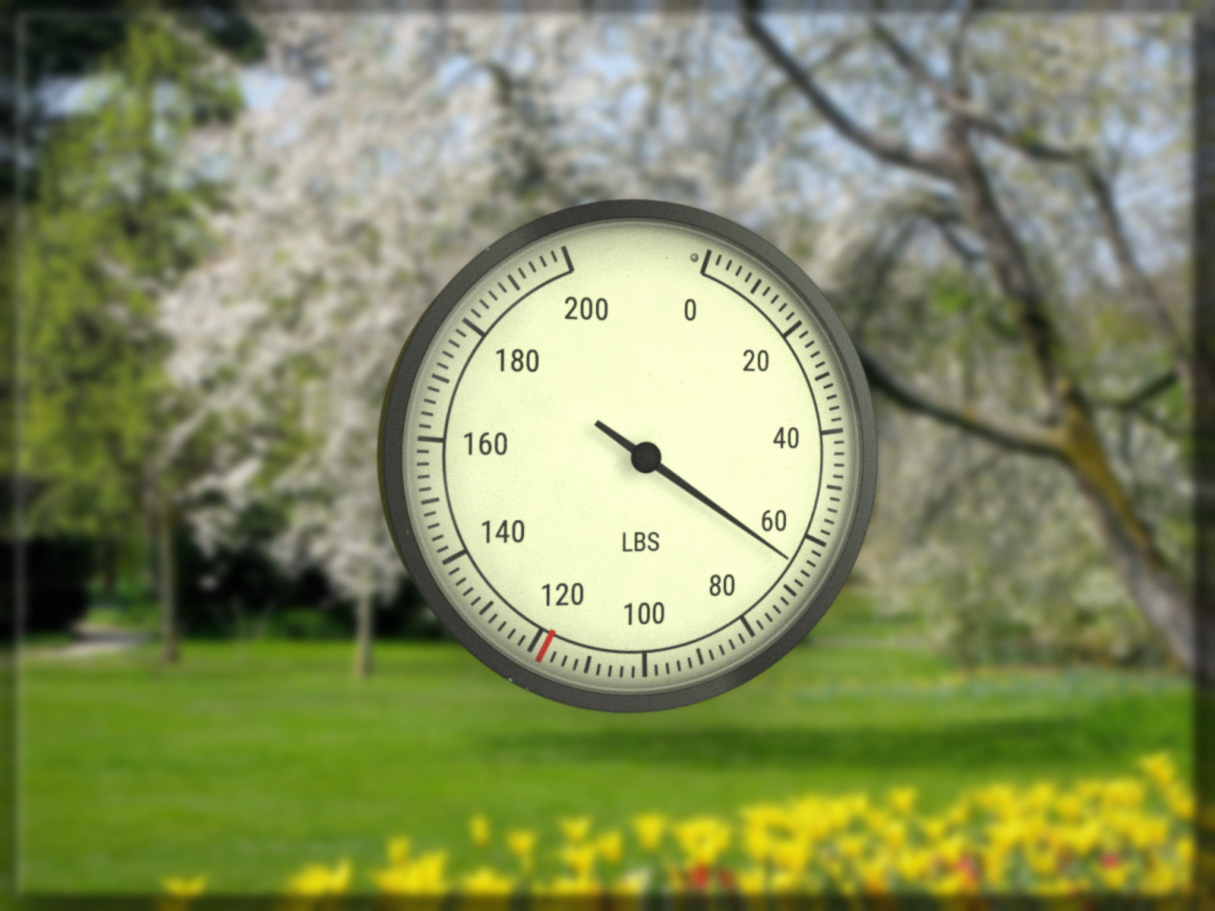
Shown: 66 lb
